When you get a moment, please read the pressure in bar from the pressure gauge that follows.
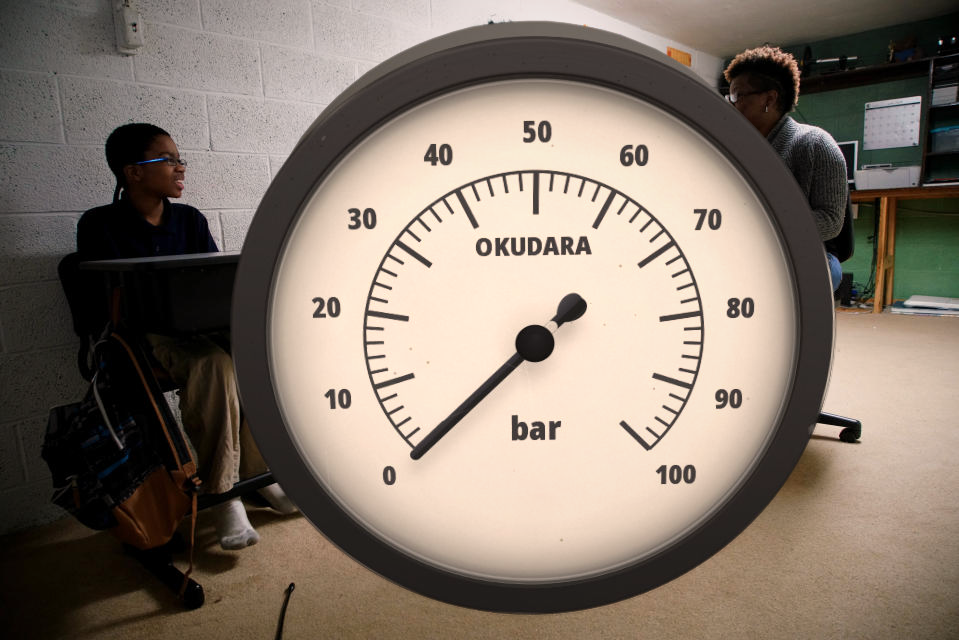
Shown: 0 bar
